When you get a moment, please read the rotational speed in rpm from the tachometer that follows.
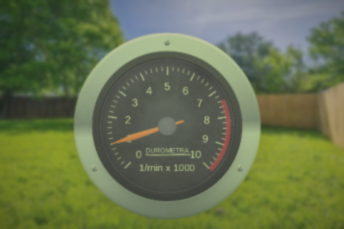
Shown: 1000 rpm
